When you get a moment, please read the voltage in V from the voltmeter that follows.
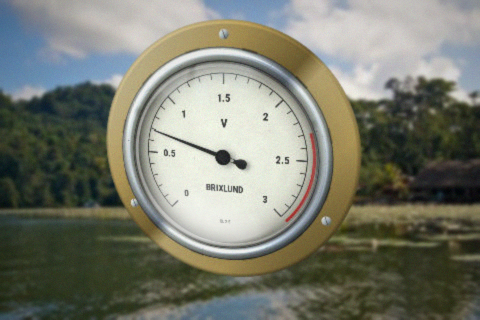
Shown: 0.7 V
